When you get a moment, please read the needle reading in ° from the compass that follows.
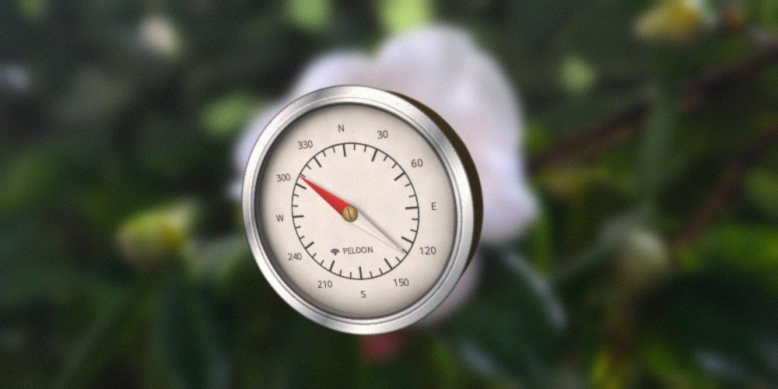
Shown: 310 °
